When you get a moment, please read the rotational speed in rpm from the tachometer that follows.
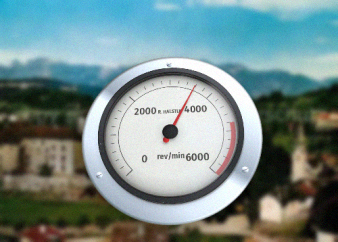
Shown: 3600 rpm
